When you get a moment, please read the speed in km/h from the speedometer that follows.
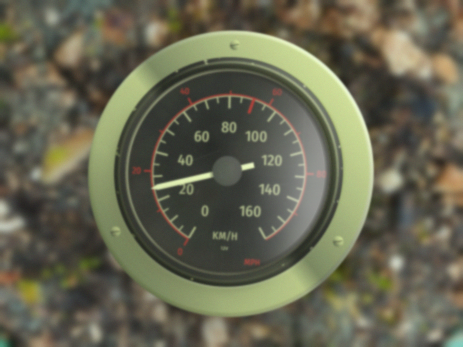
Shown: 25 km/h
